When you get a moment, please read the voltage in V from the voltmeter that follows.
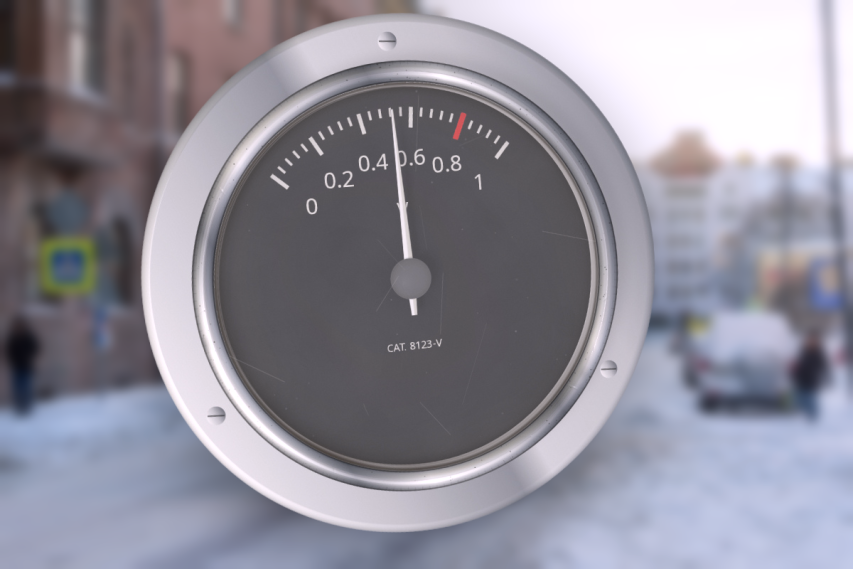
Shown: 0.52 V
